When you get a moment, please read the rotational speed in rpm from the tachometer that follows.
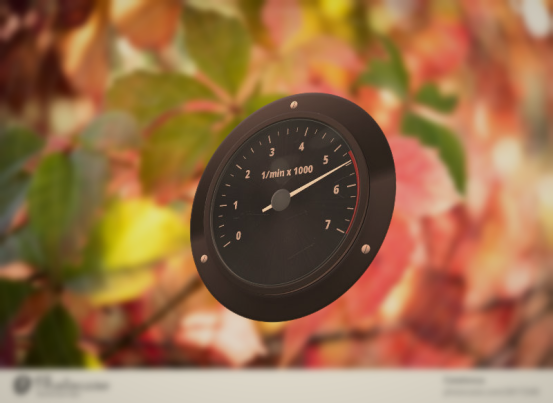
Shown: 5500 rpm
